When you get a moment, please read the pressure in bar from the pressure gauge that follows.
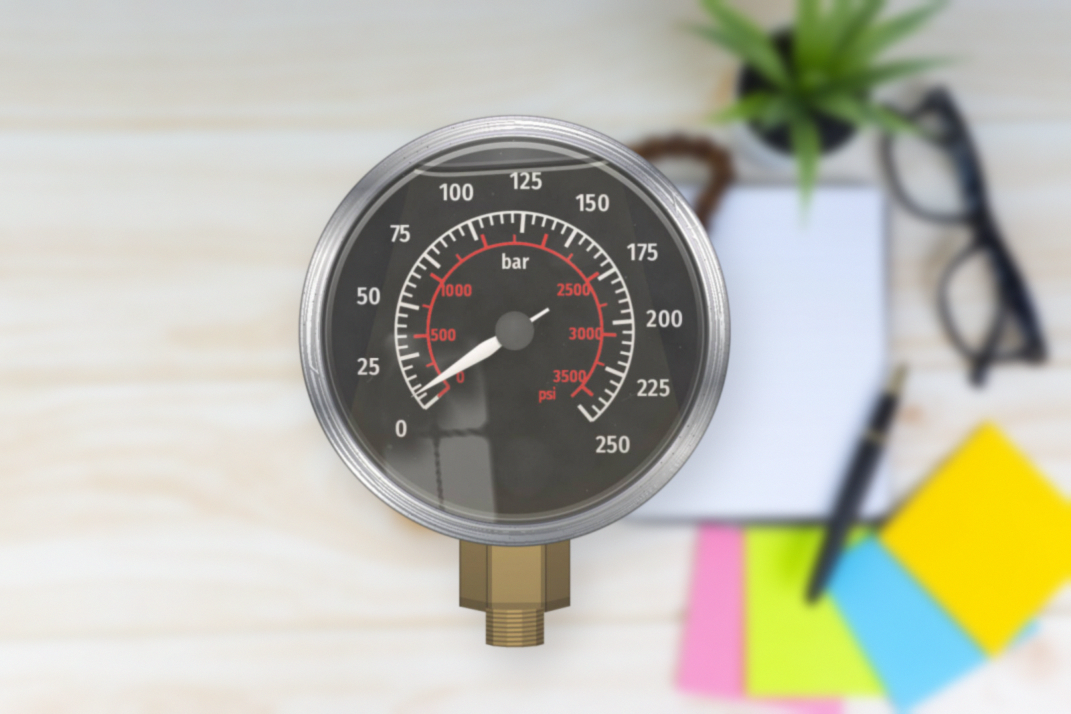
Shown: 7.5 bar
